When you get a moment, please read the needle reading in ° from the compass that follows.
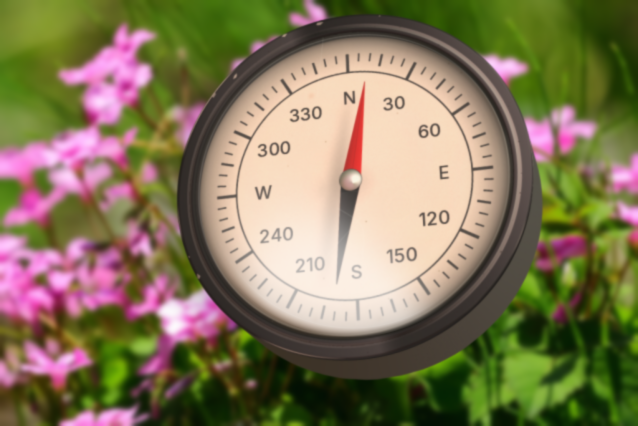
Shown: 10 °
